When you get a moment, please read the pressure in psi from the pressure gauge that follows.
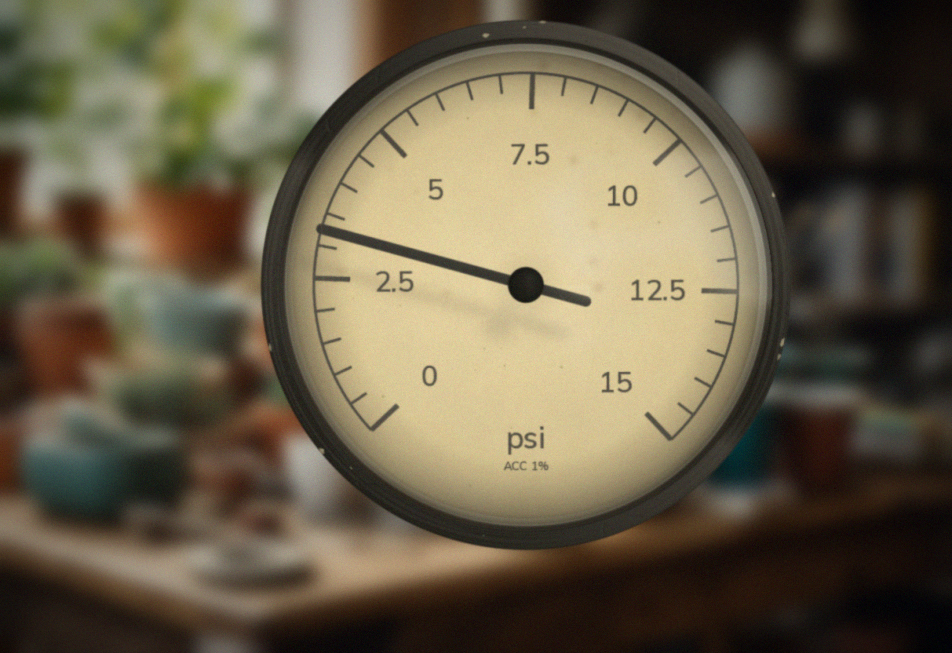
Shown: 3.25 psi
